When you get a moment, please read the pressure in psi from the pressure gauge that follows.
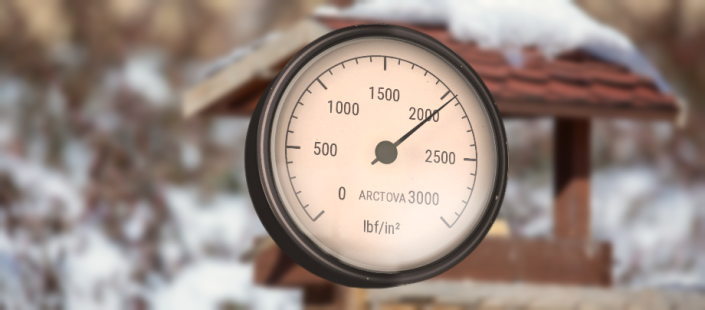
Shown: 2050 psi
